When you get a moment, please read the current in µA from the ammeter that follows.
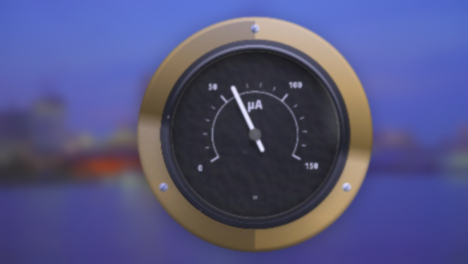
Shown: 60 µA
